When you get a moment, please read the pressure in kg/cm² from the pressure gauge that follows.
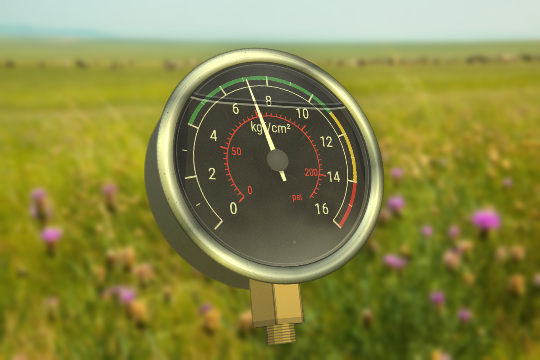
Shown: 7 kg/cm²
